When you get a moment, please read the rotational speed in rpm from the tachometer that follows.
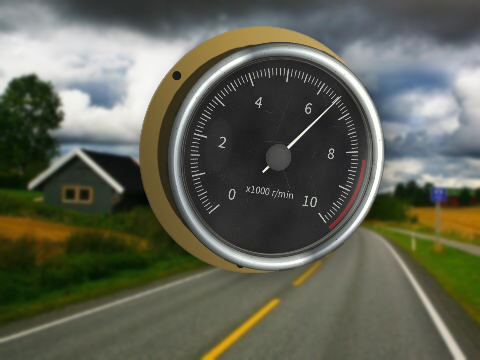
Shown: 6500 rpm
